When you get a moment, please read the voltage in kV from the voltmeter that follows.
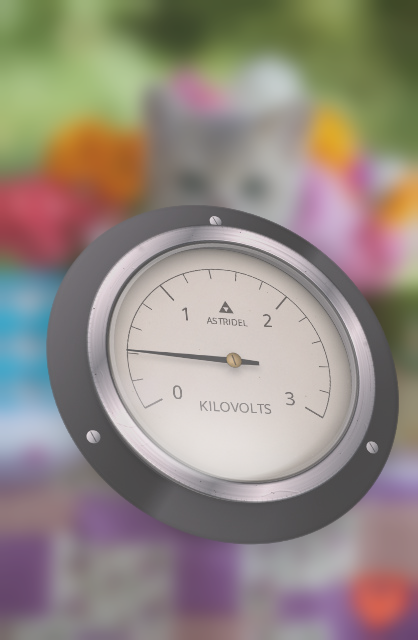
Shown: 0.4 kV
